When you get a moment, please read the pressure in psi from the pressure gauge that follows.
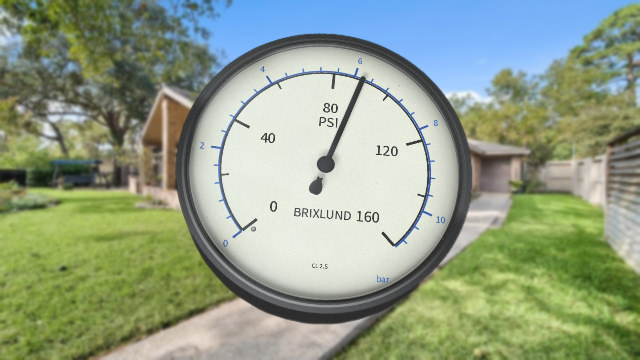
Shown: 90 psi
